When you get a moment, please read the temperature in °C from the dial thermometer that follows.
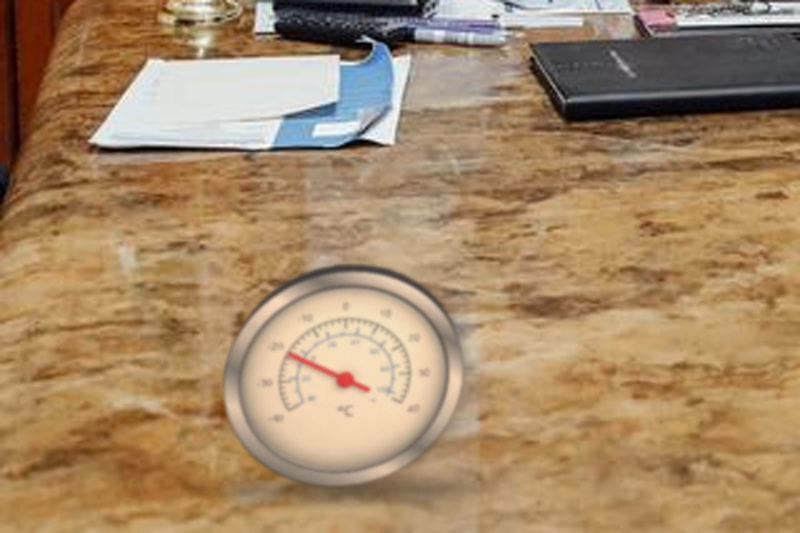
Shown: -20 °C
